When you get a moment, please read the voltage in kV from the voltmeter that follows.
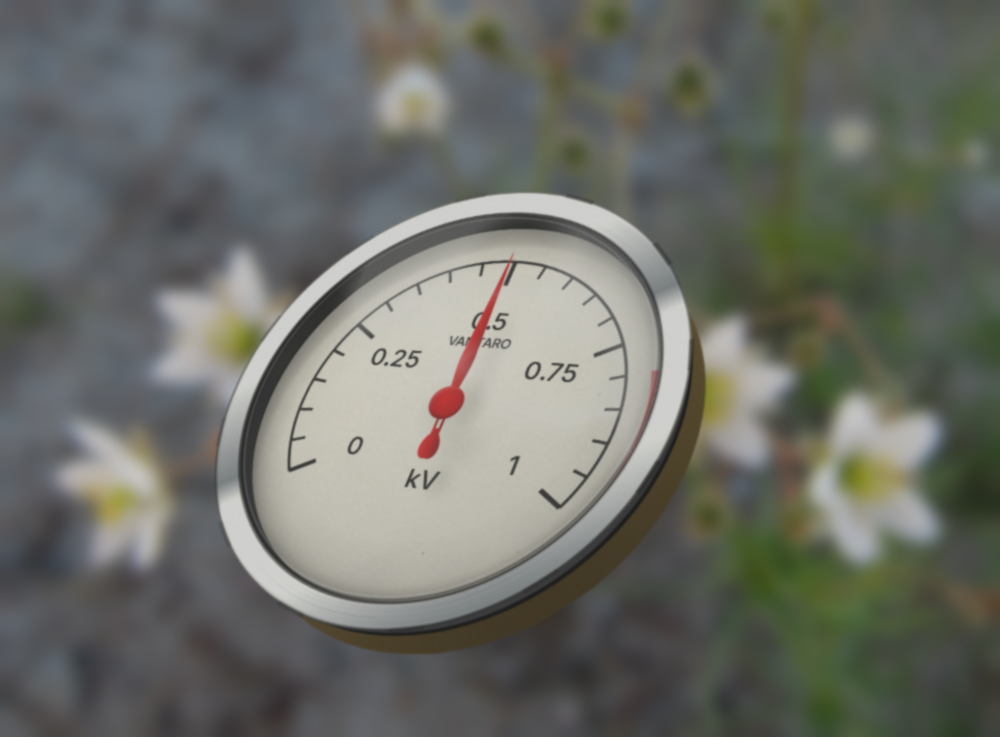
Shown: 0.5 kV
